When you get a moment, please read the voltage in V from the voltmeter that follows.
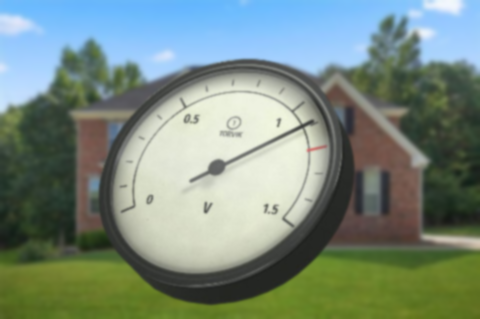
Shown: 1.1 V
